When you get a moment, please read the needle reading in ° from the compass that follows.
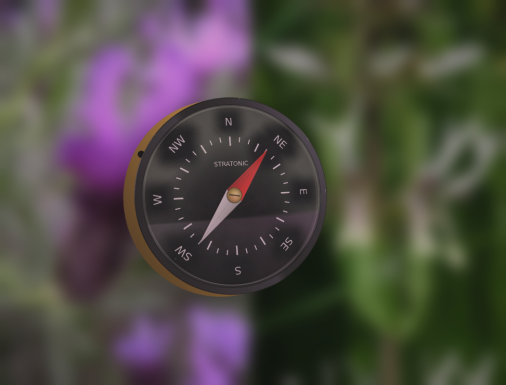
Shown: 40 °
